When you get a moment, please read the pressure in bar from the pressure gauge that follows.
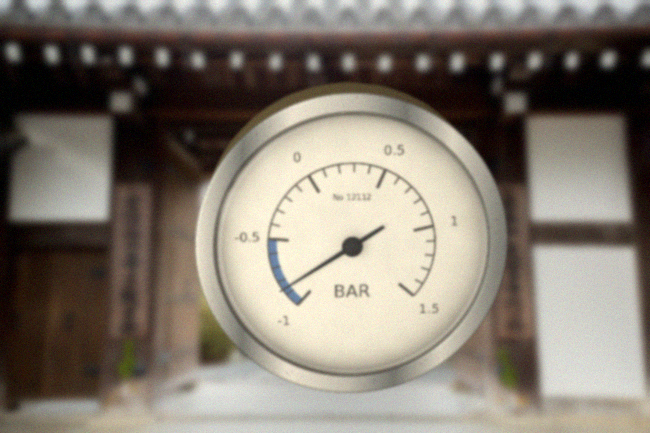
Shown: -0.85 bar
